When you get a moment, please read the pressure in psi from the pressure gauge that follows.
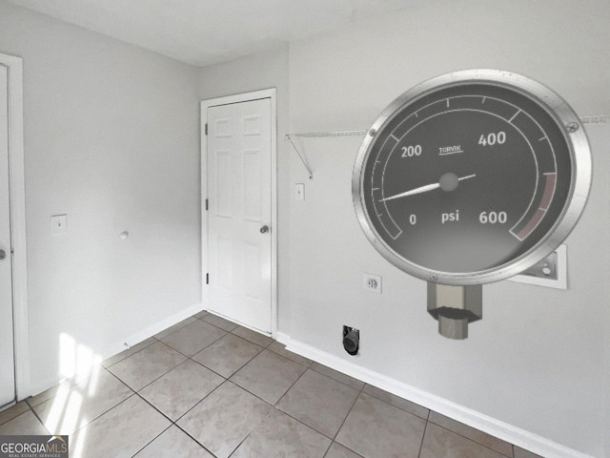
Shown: 75 psi
